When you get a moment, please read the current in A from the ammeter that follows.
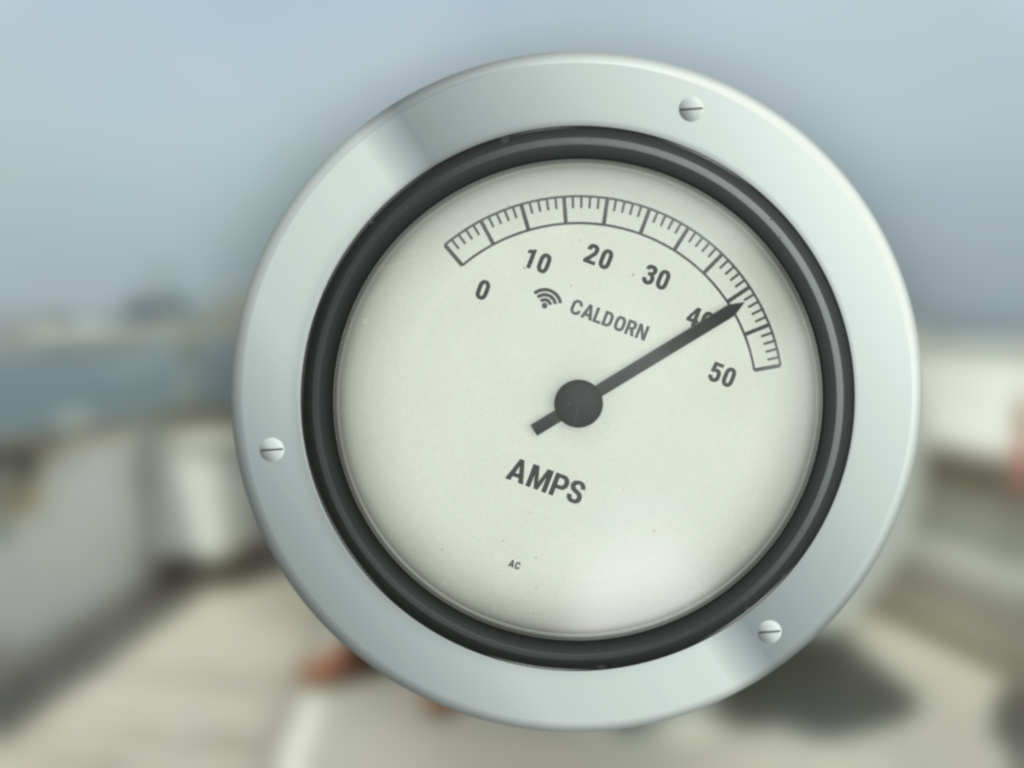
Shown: 41 A
